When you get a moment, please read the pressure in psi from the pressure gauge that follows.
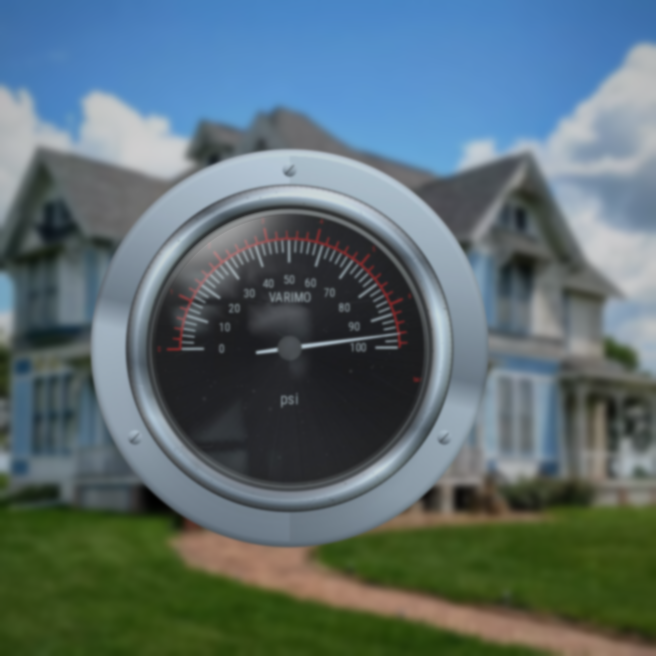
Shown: 96 psi
